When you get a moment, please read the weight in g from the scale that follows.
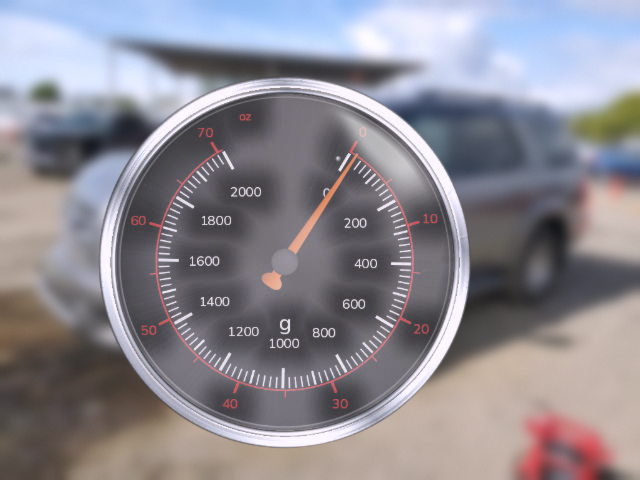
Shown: 20 g
